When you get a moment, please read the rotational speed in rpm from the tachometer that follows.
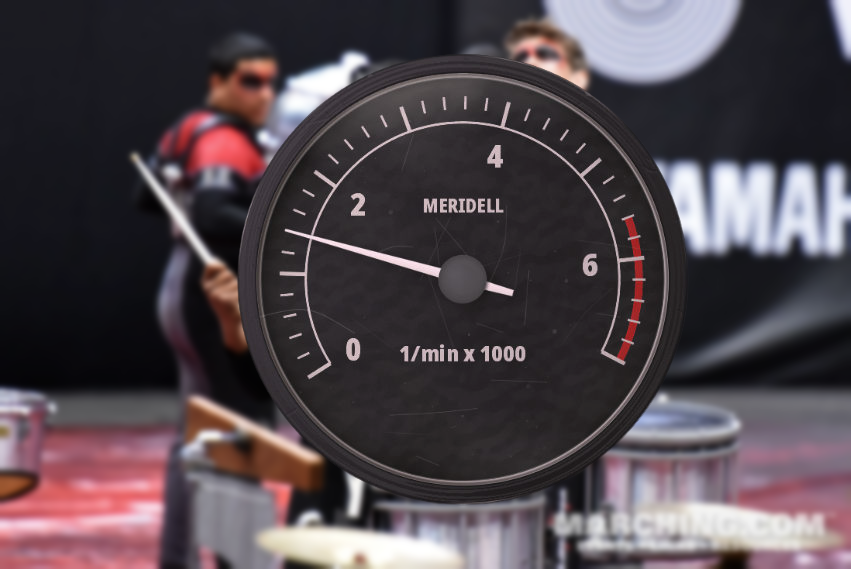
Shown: 1400 rpm
